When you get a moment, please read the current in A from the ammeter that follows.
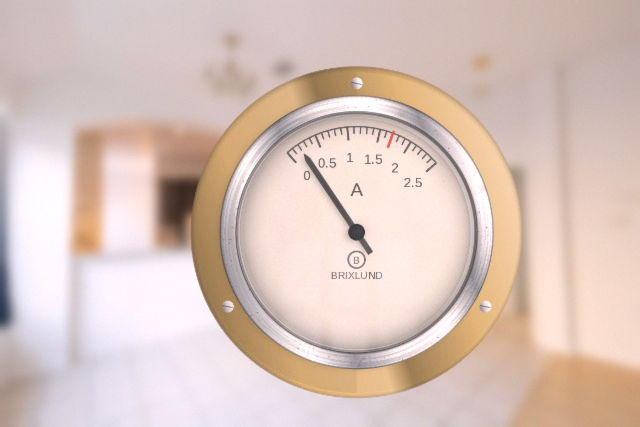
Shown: 0.2 A
